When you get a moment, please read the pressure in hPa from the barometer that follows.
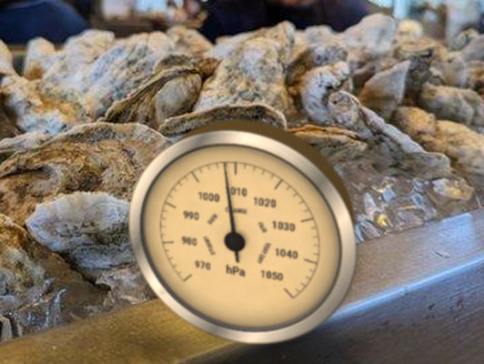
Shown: 1008 hPa
